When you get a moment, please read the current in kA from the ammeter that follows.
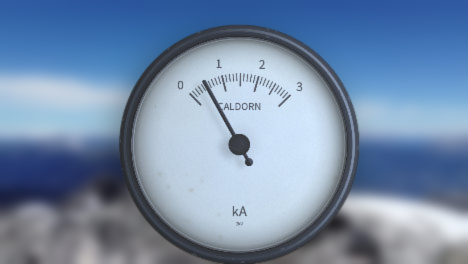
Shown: 0.5 kA
